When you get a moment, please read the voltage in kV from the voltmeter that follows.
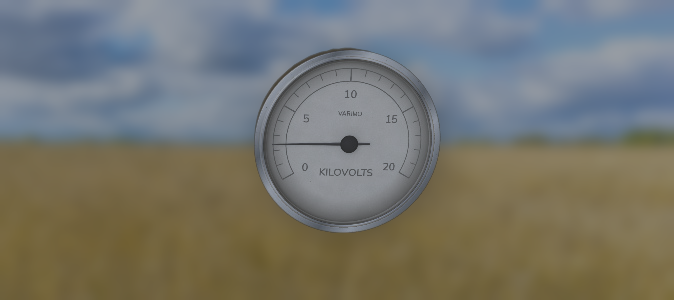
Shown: 2.5 kV
